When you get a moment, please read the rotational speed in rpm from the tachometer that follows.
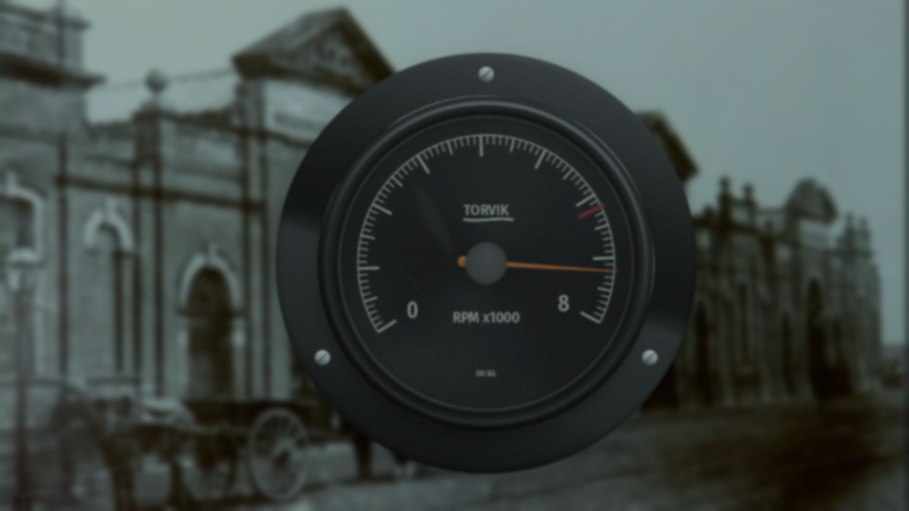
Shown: 7200 rpm
